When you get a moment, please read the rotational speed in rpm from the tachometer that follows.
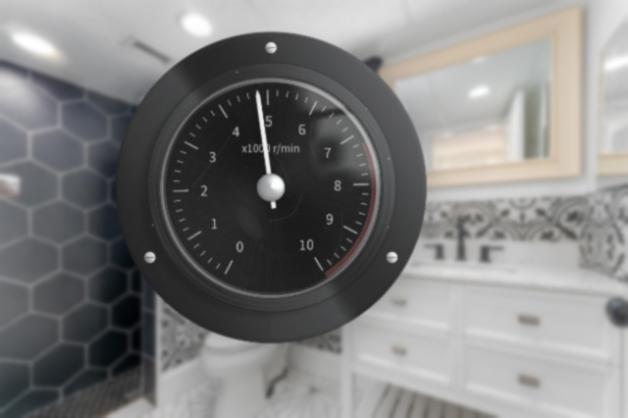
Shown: 4800 rpm
